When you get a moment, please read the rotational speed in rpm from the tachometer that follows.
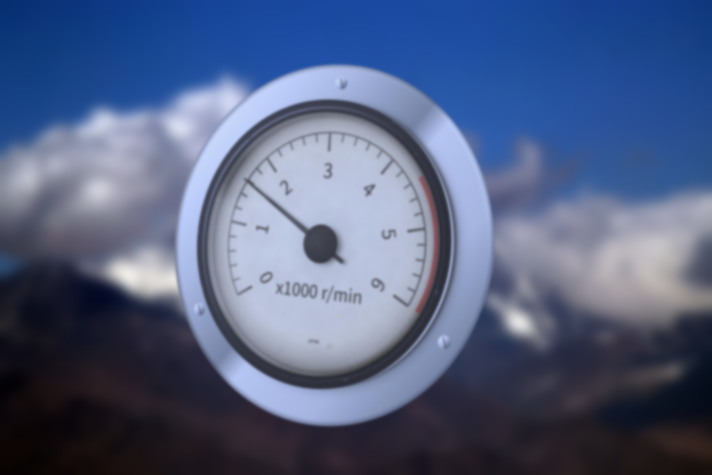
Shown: 1600 rpm
